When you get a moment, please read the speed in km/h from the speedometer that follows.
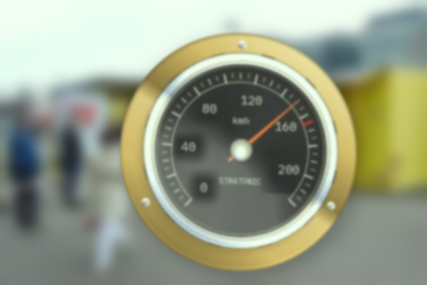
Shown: 150 km/h
